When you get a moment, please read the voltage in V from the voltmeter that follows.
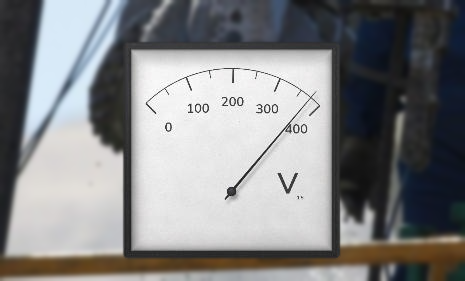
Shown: 375 V
